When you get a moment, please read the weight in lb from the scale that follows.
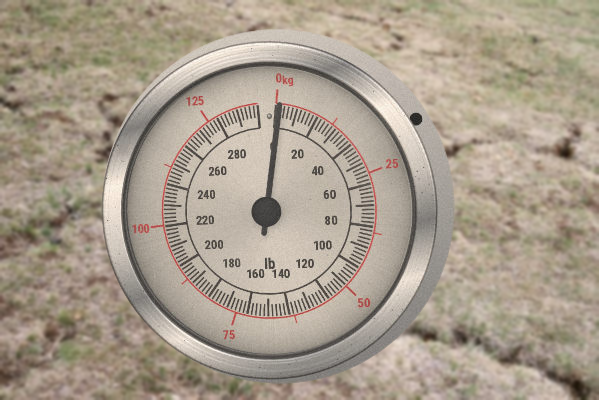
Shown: 2 lb
